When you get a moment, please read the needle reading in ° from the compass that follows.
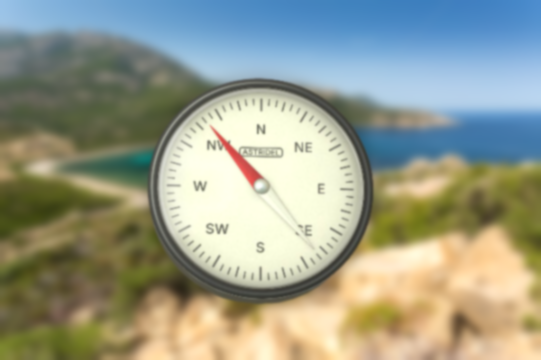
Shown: 320 °
